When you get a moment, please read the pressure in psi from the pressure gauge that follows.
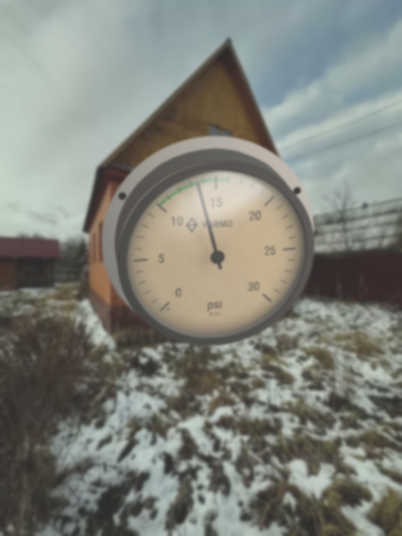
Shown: 13.5 psi
